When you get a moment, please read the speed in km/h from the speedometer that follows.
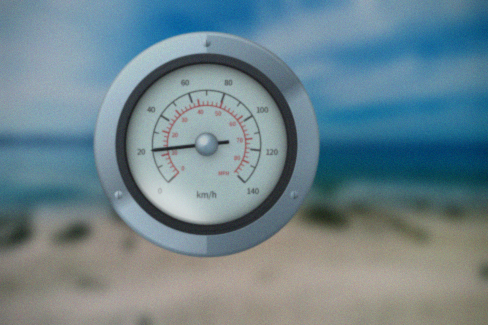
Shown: 20 km/h
